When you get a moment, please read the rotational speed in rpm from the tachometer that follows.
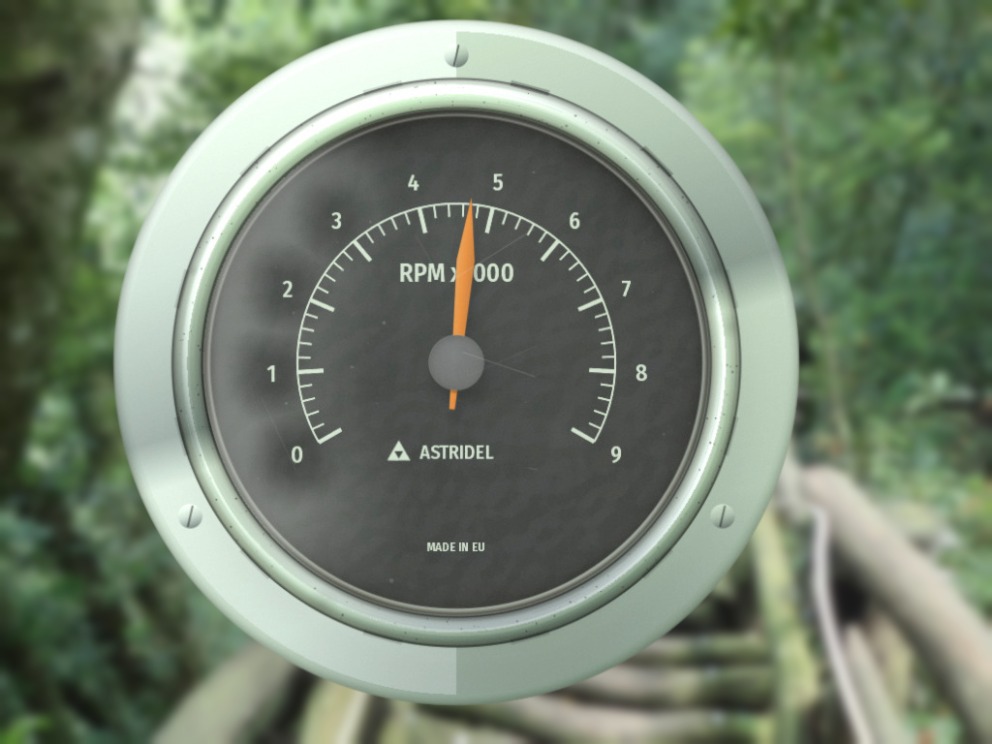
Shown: 4700 rpm
